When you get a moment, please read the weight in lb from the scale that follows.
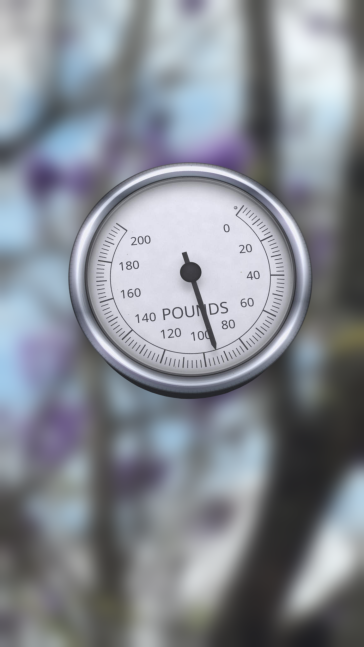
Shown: 94 lb
